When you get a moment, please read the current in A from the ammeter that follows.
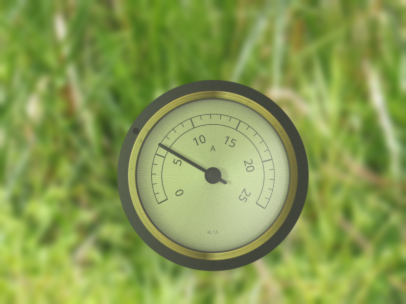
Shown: 6 A
